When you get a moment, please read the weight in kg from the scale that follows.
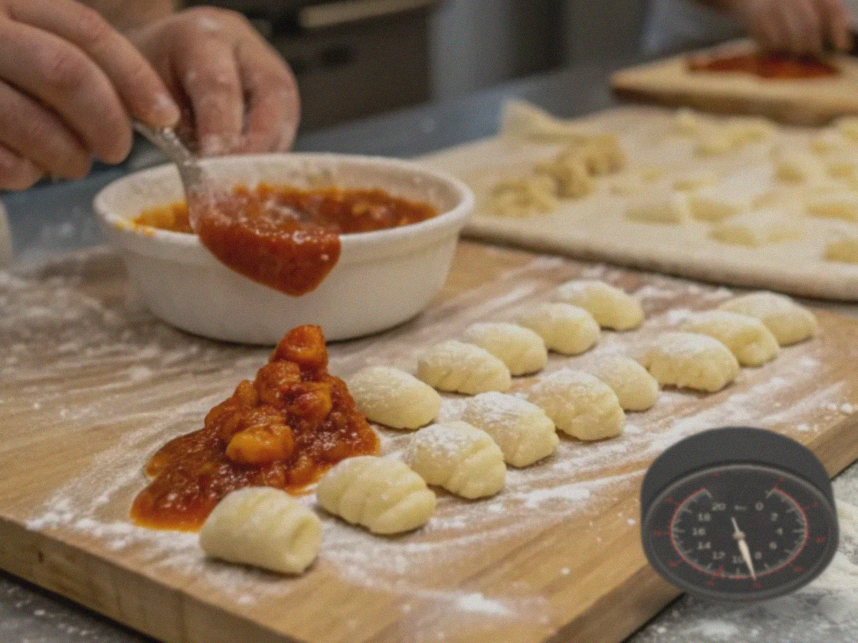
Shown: 9 kg
